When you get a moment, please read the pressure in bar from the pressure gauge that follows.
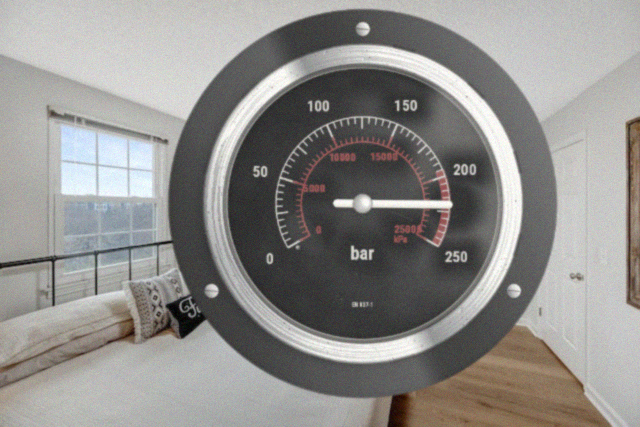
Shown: 220 bar
